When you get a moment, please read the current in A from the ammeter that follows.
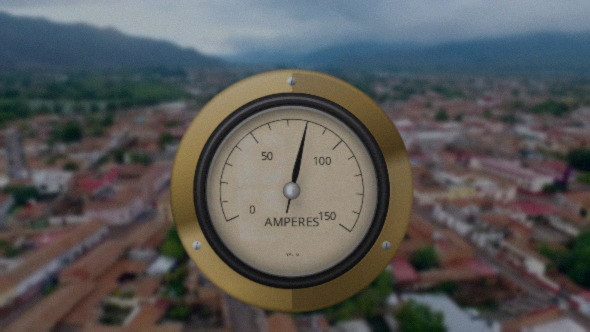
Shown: 80 A
